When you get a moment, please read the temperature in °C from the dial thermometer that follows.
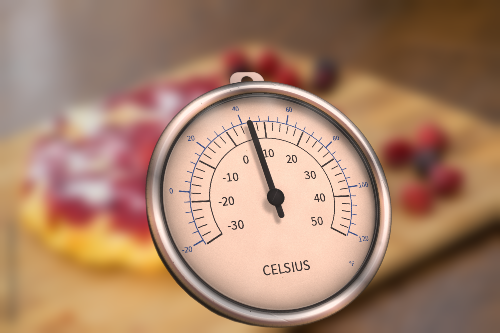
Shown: 6 °C
